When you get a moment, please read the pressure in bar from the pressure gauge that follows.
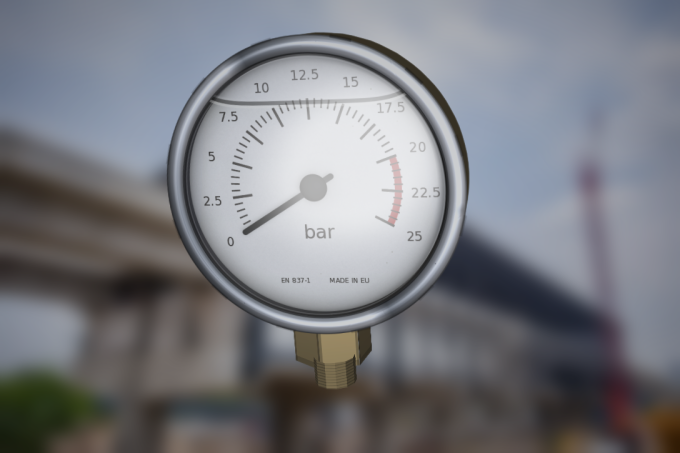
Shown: 0 bar
